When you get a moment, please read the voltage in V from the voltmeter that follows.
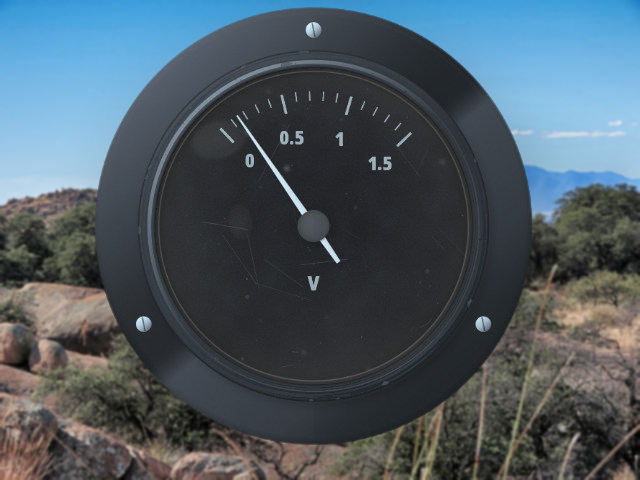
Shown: 0.15 V
